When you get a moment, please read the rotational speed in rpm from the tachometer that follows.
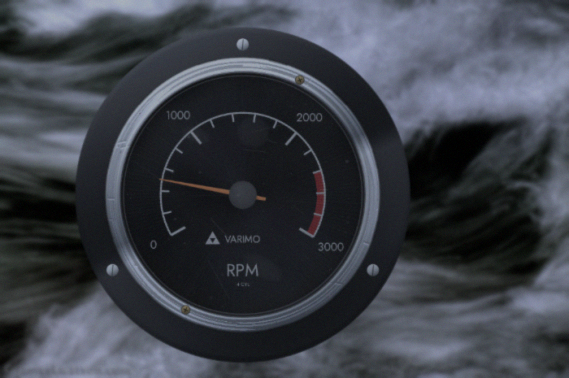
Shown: 500 rpm
